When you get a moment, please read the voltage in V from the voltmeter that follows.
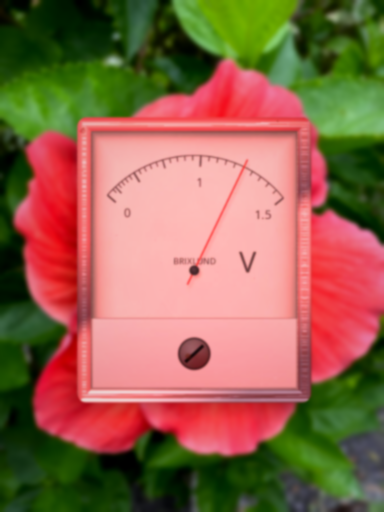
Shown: 1.25 V
